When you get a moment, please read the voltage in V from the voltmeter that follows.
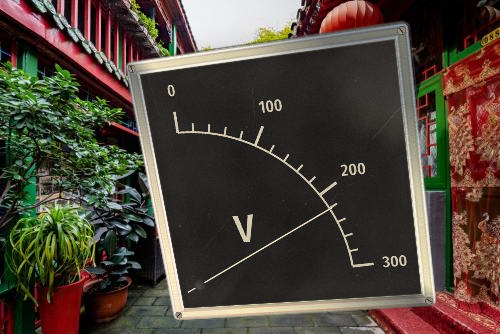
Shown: 220 V
